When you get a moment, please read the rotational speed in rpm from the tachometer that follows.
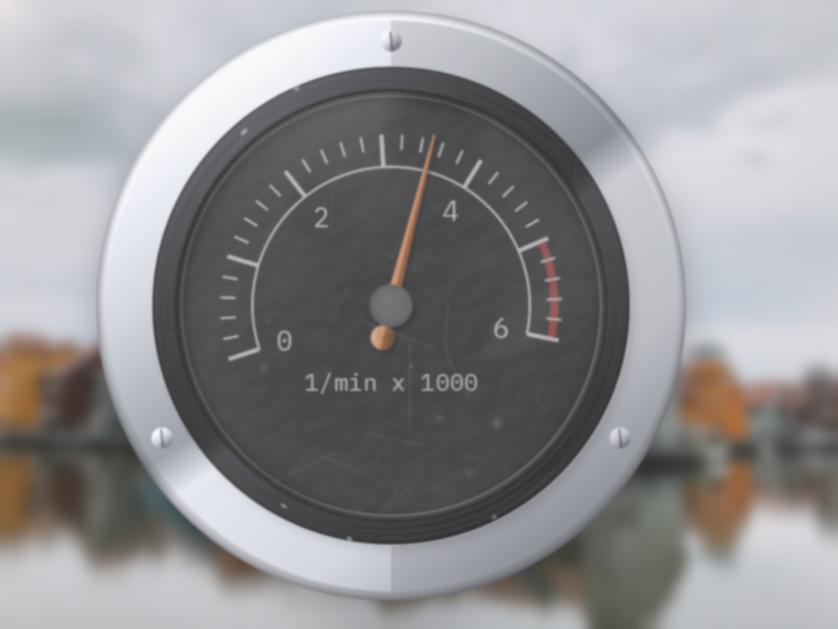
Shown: 3500 rpm
